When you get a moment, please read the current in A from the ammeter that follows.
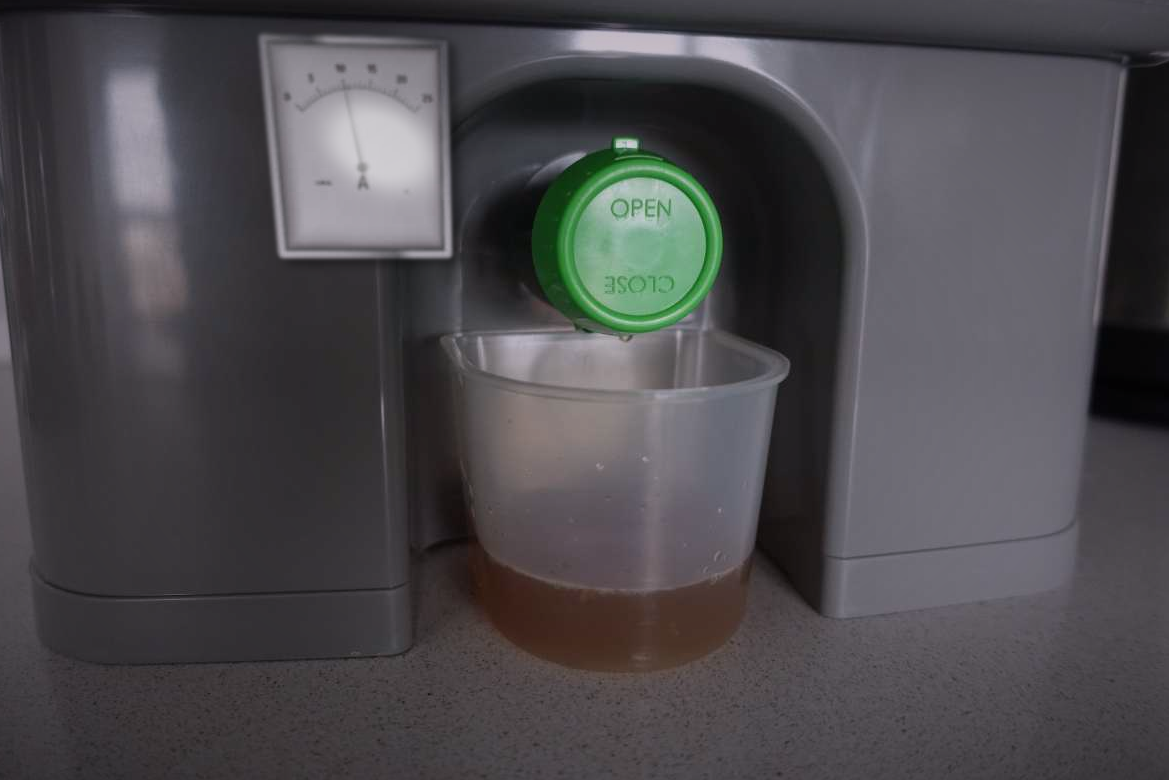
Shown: 10 A
